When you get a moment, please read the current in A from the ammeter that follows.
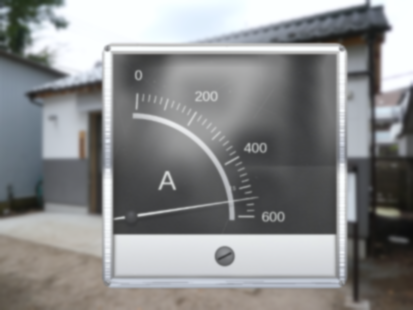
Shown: 540 A
